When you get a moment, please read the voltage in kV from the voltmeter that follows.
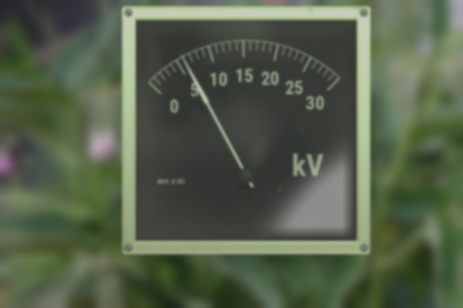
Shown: 6 kV
